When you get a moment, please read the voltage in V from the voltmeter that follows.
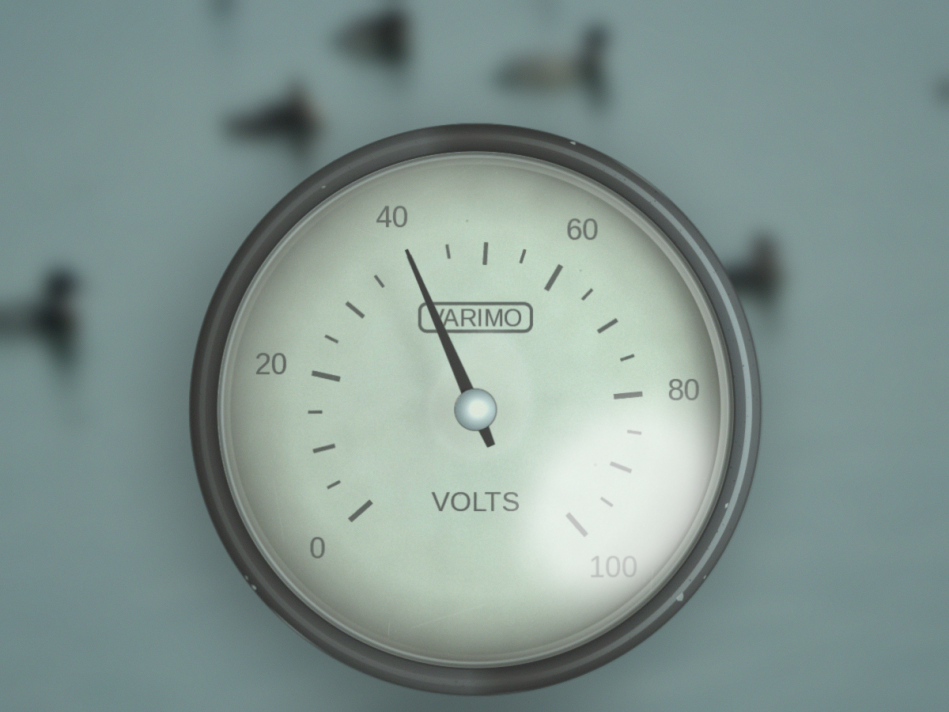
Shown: 40 V
